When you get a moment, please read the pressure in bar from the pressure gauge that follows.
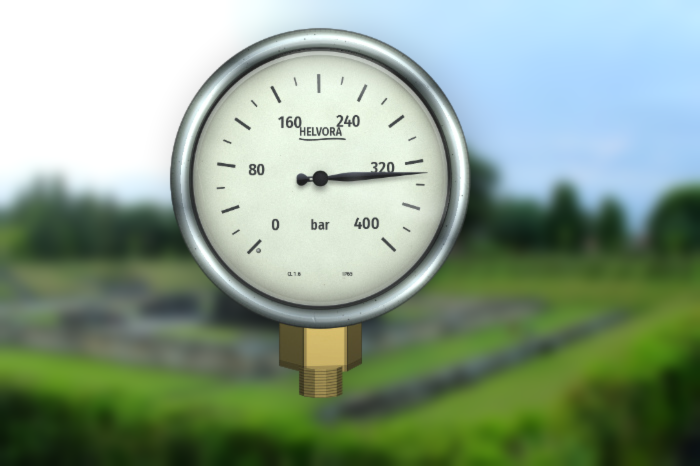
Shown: 330 bar
